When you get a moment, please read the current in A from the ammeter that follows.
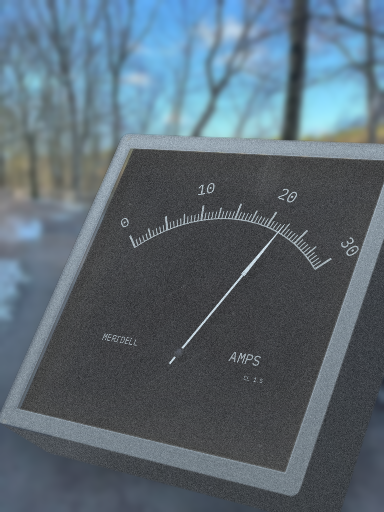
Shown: 22.5 A
